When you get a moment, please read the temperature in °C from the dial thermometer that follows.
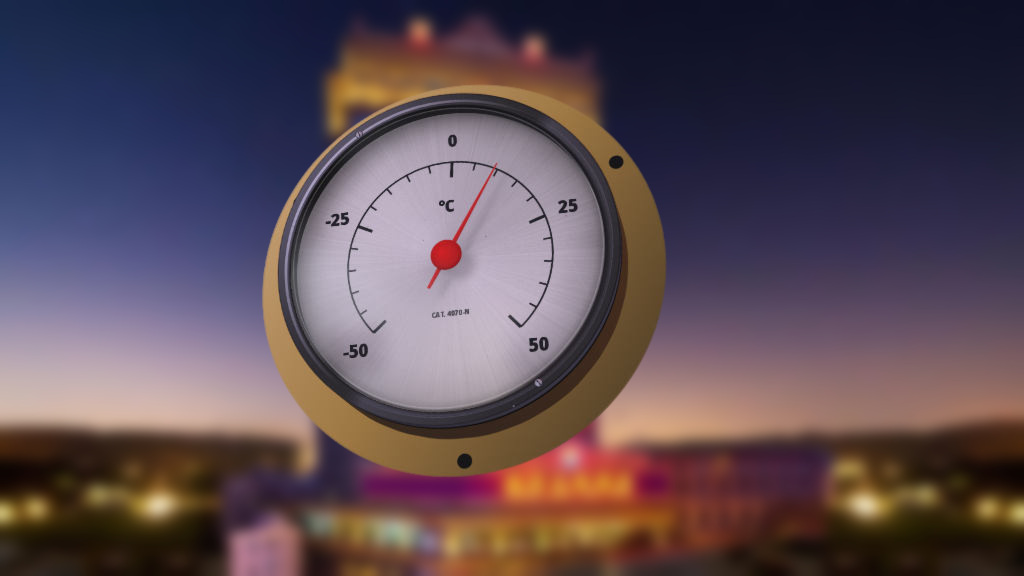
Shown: 10 °C
